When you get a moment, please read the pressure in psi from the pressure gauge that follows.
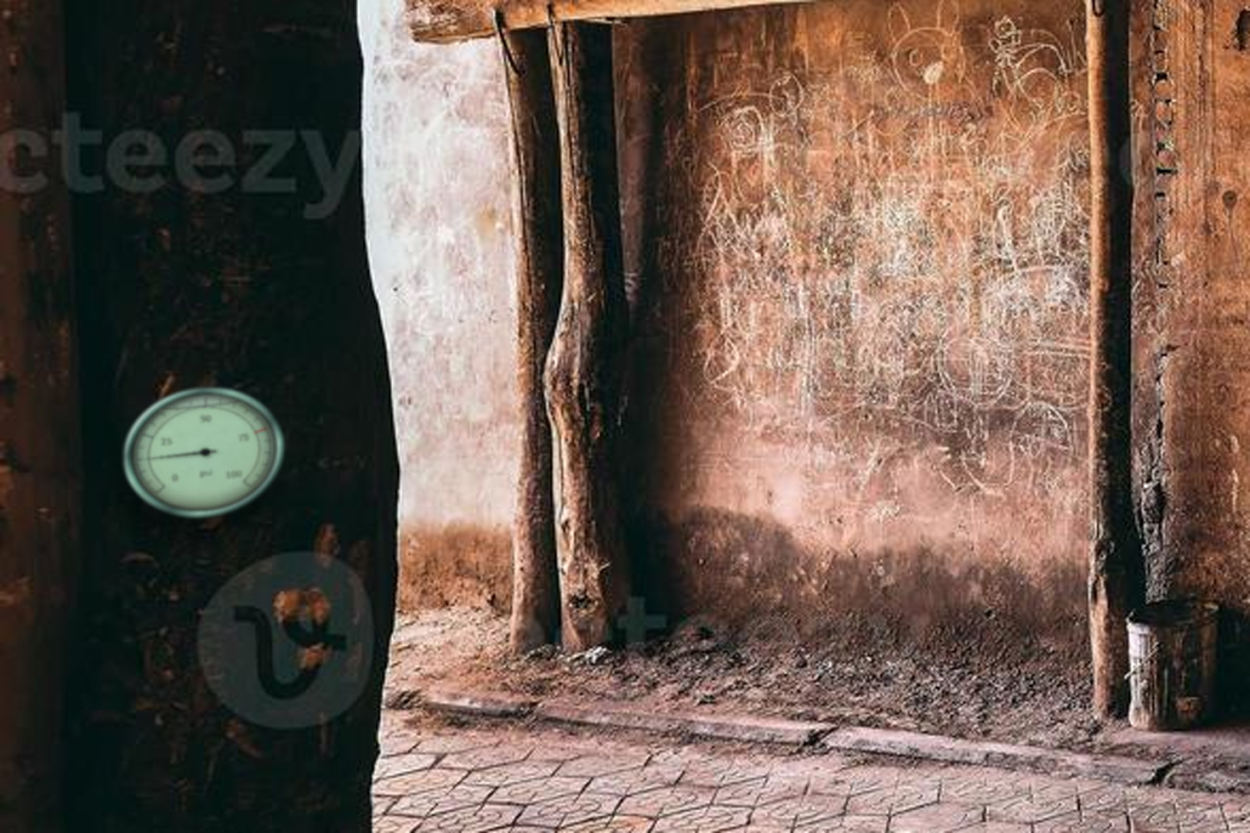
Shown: 15 psi
